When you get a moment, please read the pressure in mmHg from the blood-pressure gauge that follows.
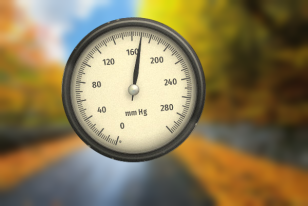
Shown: 170 mmHg
